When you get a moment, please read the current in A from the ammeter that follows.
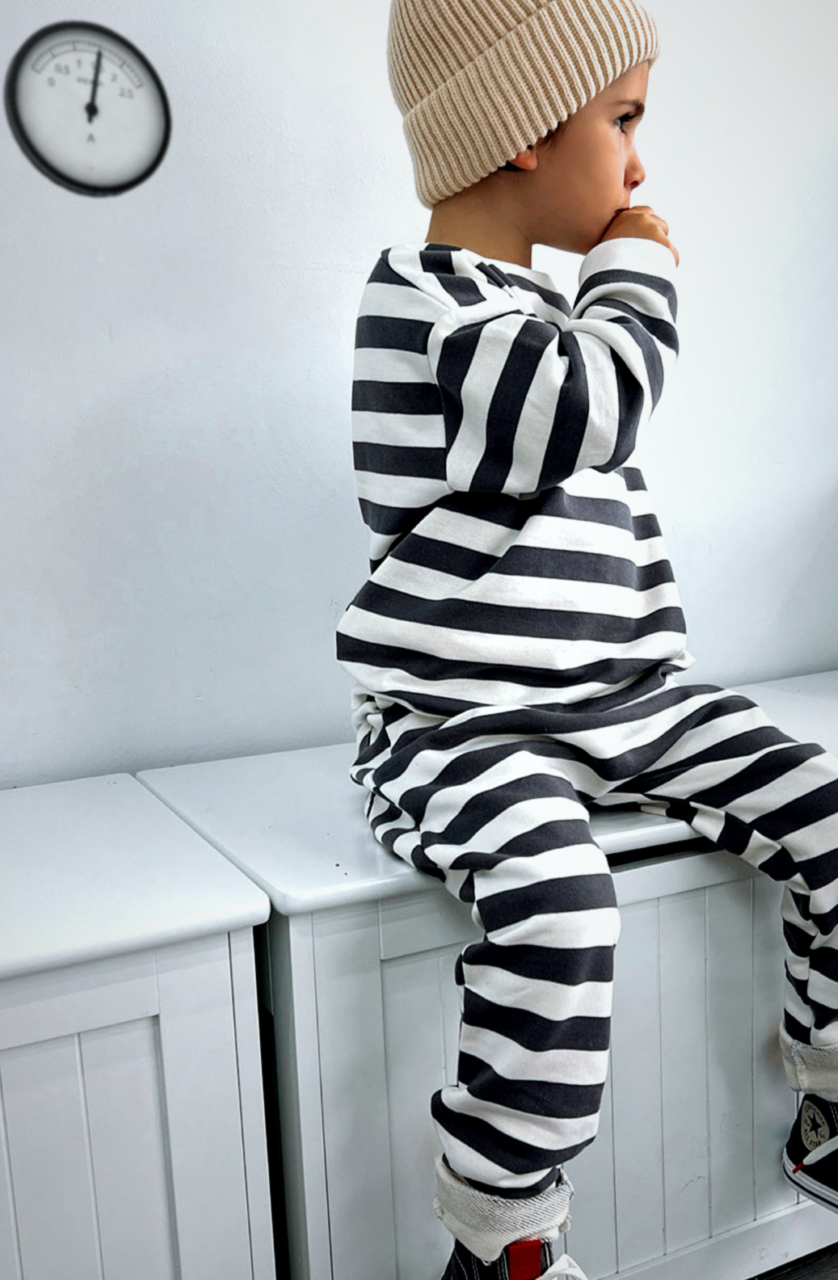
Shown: 1.5 A
